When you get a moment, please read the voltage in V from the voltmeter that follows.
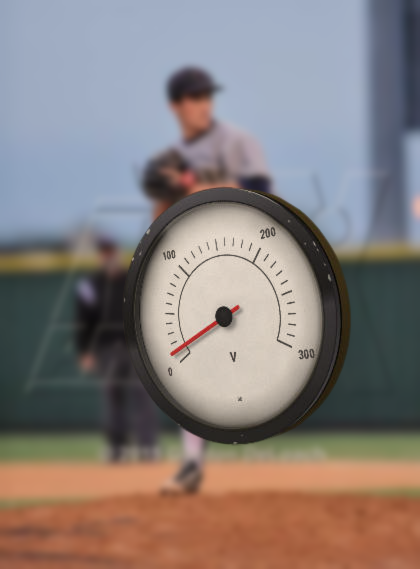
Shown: 10 V
